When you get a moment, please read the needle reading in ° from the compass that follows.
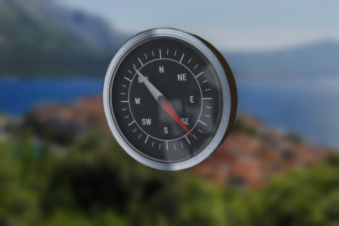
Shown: 140 °
